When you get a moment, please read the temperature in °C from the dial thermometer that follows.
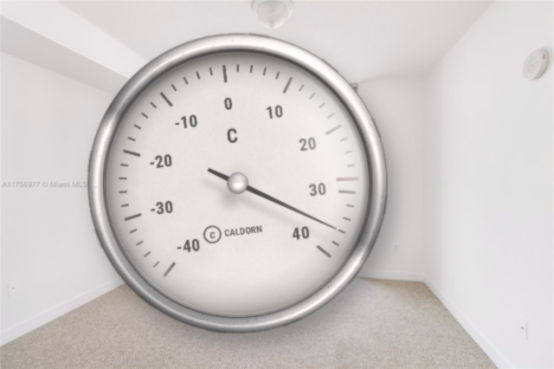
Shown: 36 °C
